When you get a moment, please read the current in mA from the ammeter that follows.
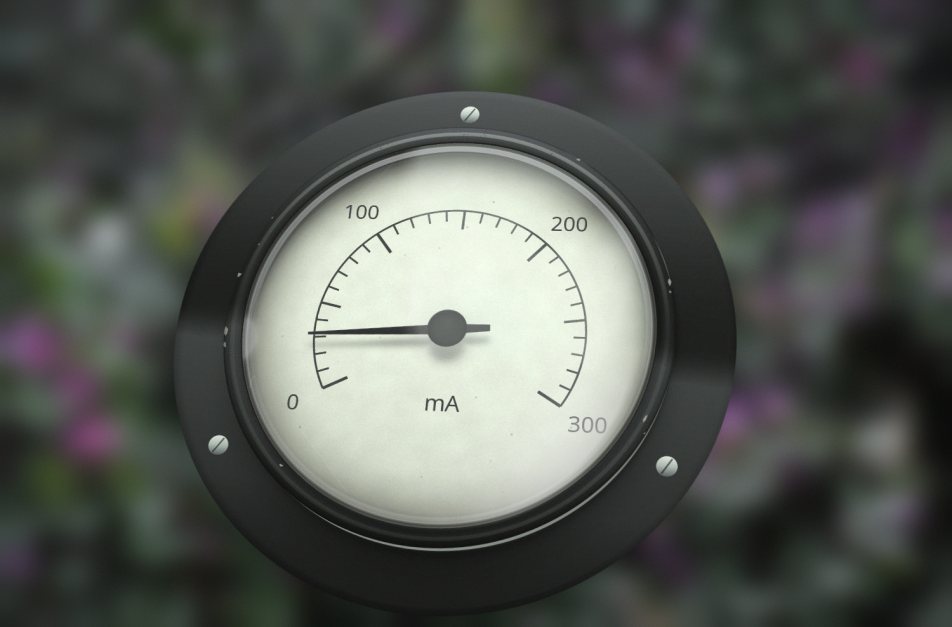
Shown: 30 mA
